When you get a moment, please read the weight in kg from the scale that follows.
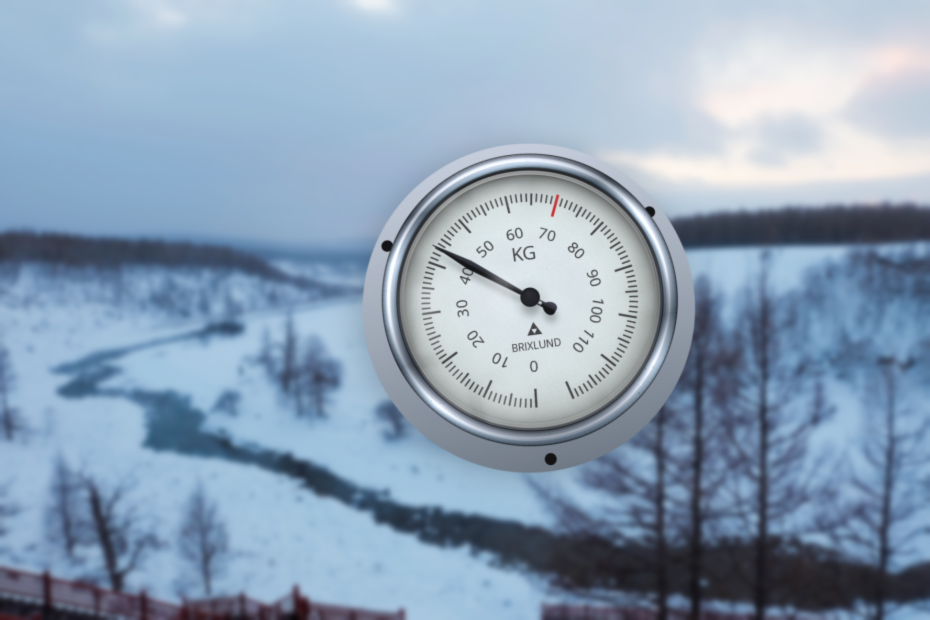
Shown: 43 kg
